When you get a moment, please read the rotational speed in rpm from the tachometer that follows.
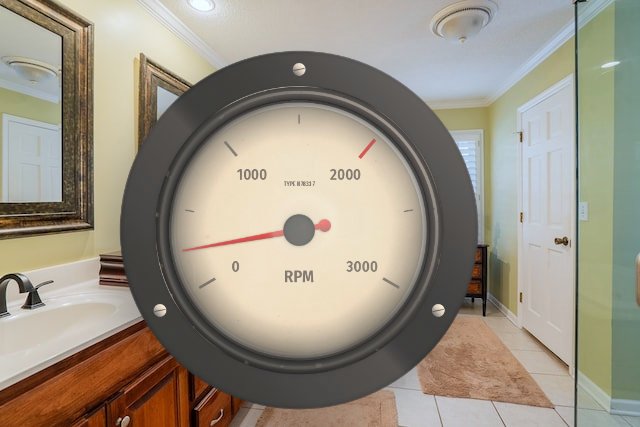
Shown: 250 rpm
